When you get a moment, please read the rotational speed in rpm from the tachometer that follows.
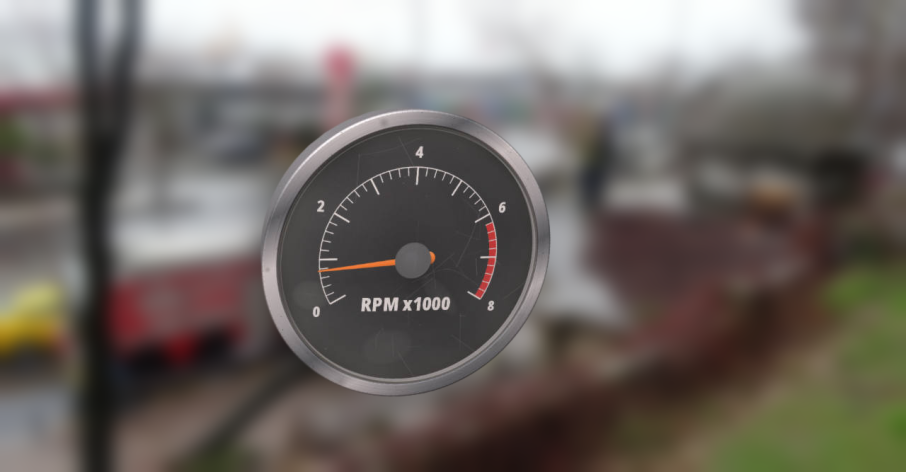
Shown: 800 rpm
